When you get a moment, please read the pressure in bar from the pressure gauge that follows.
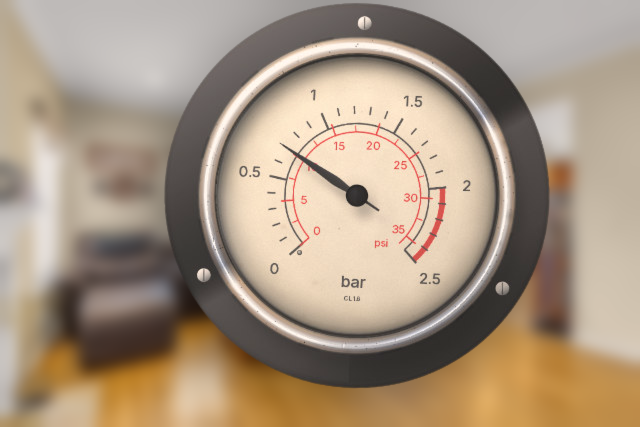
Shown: 0.7 bar
